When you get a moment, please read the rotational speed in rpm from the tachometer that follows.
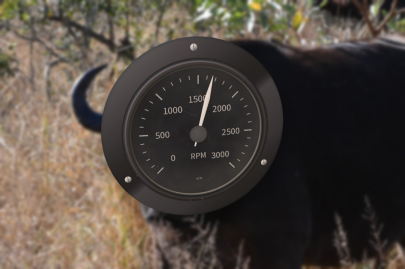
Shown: 1650 rpm
